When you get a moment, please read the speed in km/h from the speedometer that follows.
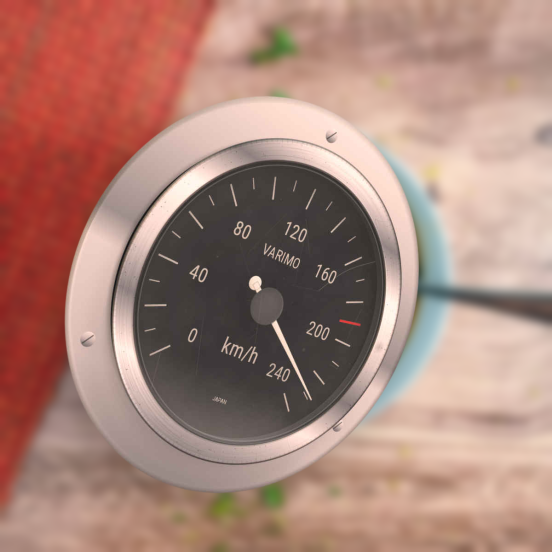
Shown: 230 km/h
